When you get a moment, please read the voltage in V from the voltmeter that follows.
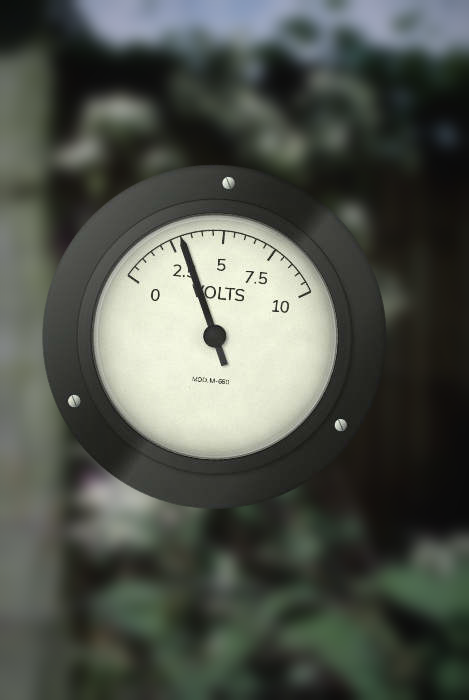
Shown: 3 V
